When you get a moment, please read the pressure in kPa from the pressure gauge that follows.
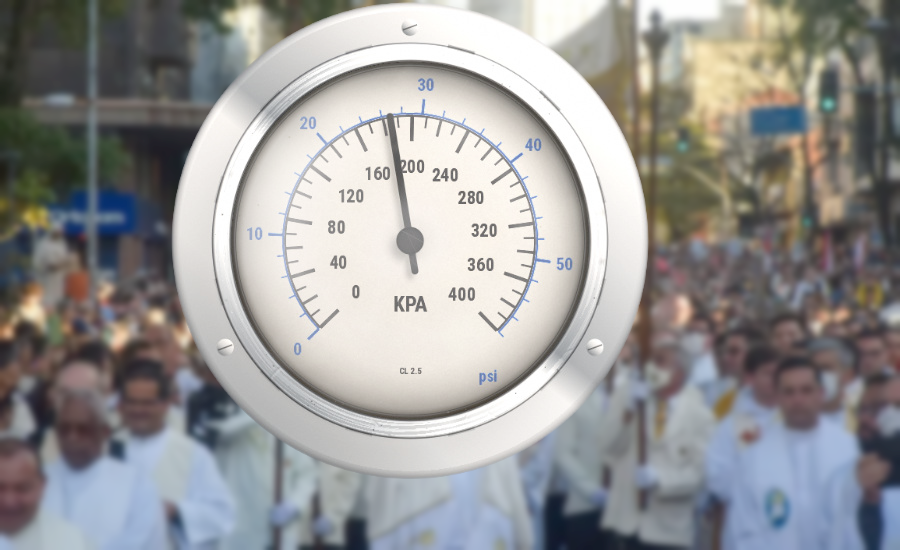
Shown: 185 kPa
